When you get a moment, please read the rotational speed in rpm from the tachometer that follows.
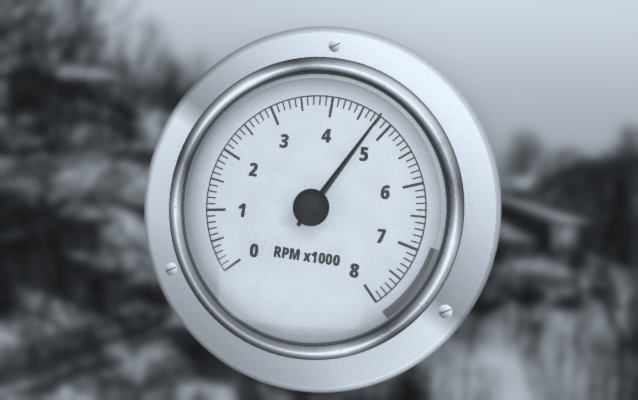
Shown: 4800 rpm
